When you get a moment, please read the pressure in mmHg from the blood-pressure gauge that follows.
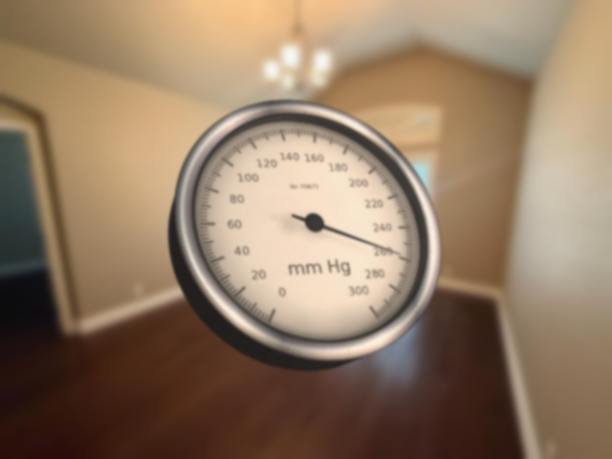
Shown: 260 mmHg
